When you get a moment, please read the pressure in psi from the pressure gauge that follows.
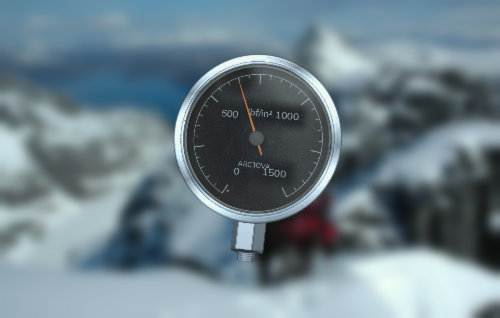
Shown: 650 psi
